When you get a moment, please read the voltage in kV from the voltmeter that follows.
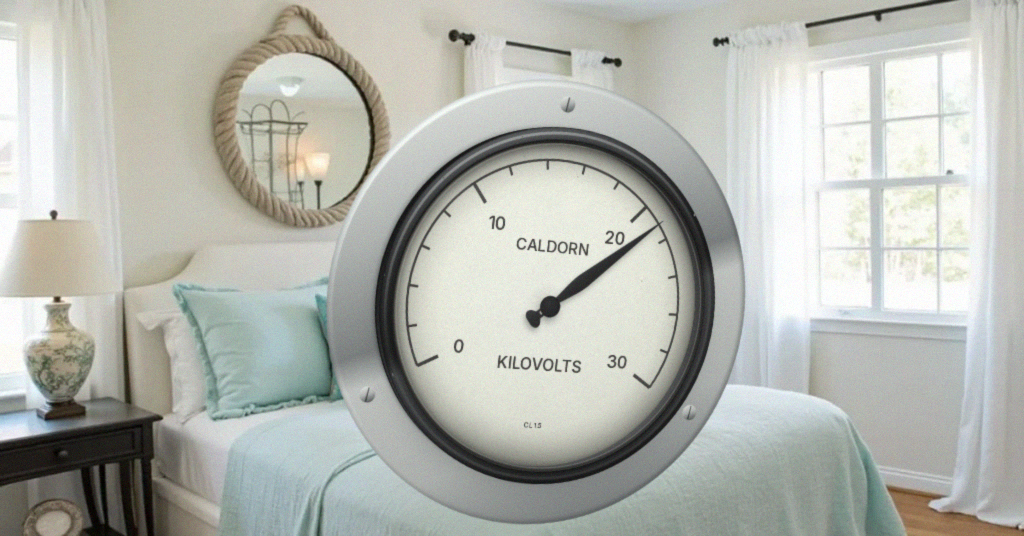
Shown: 21 kV
